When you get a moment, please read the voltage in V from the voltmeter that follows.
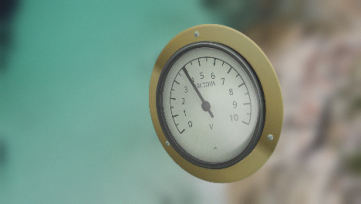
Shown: 4 V
